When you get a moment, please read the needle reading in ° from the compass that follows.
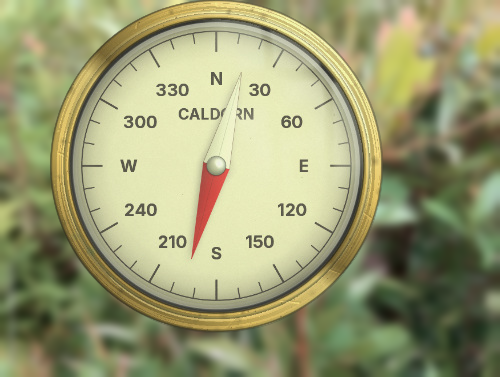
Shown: 195 °
